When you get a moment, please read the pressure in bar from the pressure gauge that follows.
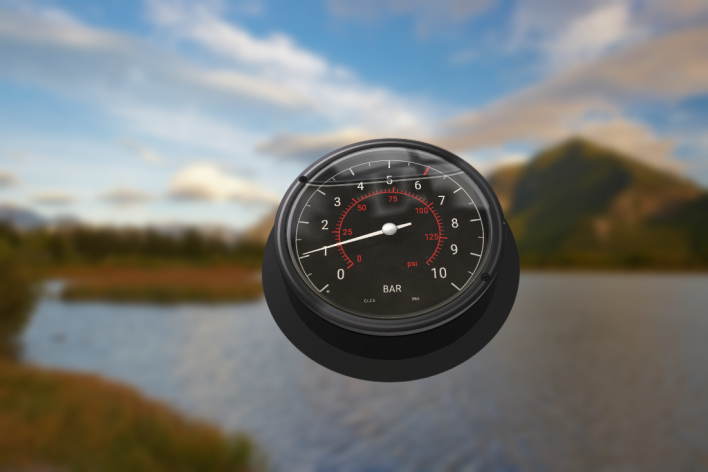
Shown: 1 bar
